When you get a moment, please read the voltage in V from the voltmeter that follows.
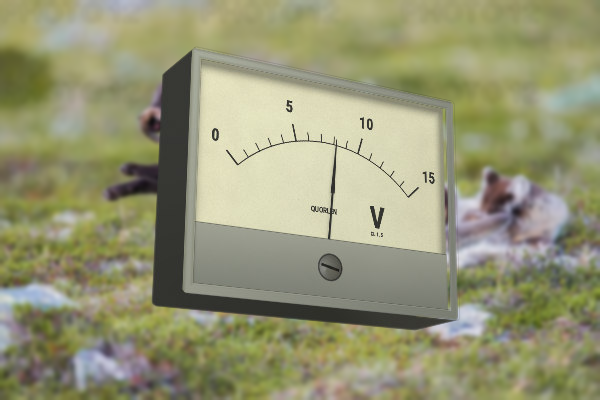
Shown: 8 V
